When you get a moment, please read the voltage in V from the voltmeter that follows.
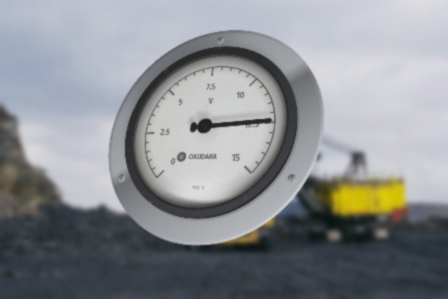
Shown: 12.5 V
